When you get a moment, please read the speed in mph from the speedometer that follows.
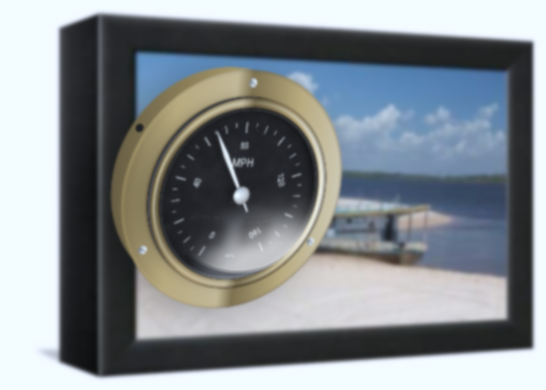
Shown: 65 mph
